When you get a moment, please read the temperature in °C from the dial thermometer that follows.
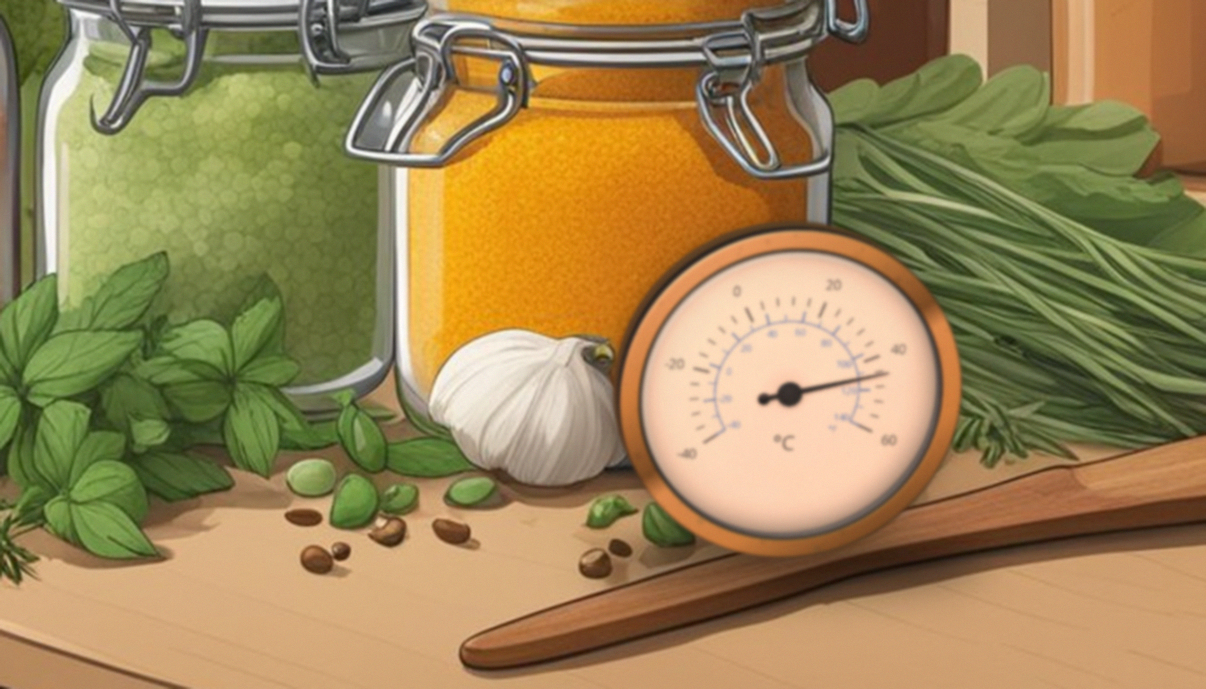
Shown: 44 °C
